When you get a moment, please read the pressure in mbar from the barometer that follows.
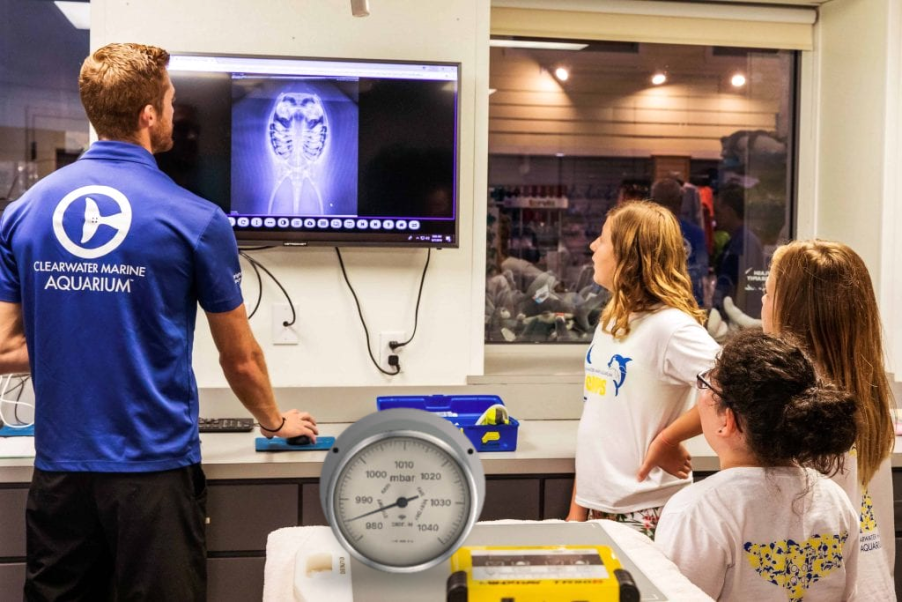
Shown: 985 mbar
